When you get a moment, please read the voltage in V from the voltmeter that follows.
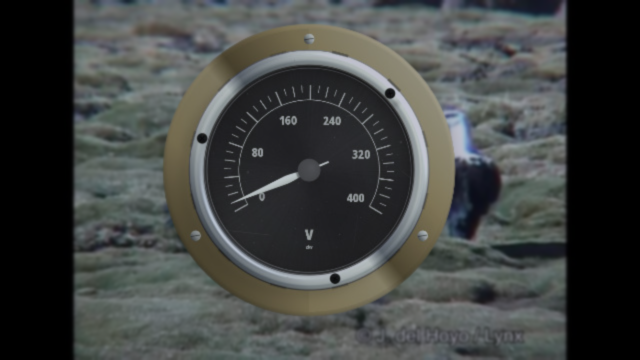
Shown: 10 V
